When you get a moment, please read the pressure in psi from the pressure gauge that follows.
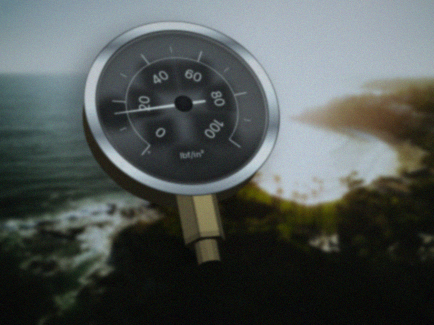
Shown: 15 psi
